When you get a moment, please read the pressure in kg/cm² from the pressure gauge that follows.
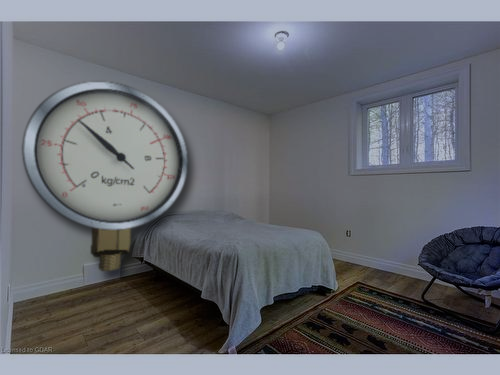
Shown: 3 kg/cm²
